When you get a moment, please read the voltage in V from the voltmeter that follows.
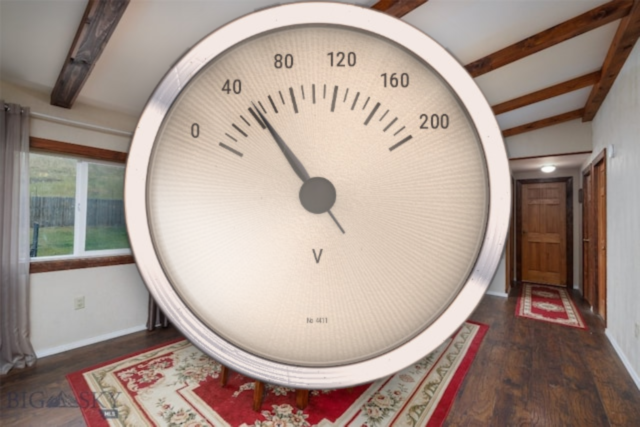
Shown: 45 V
